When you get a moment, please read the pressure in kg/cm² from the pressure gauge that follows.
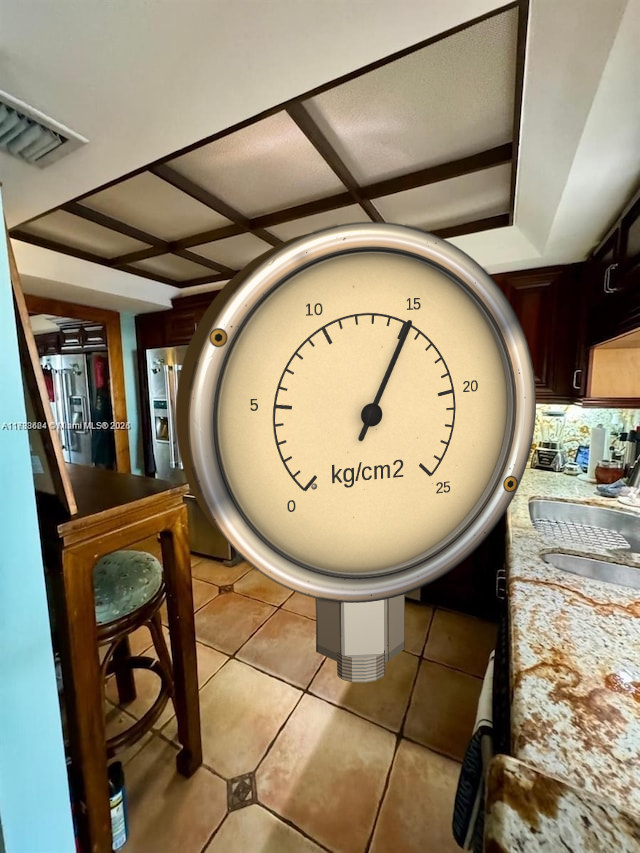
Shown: 15 kg/cm²
